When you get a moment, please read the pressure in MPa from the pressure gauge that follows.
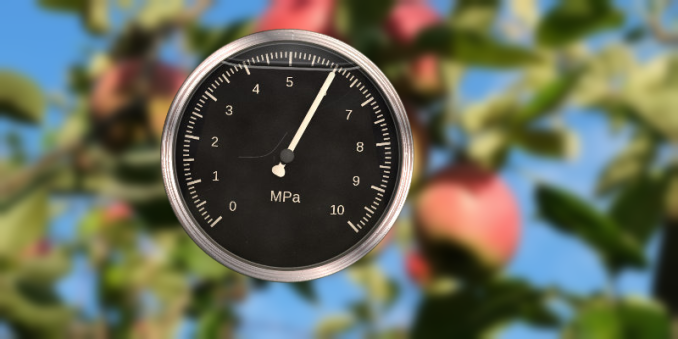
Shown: 6 MPa
